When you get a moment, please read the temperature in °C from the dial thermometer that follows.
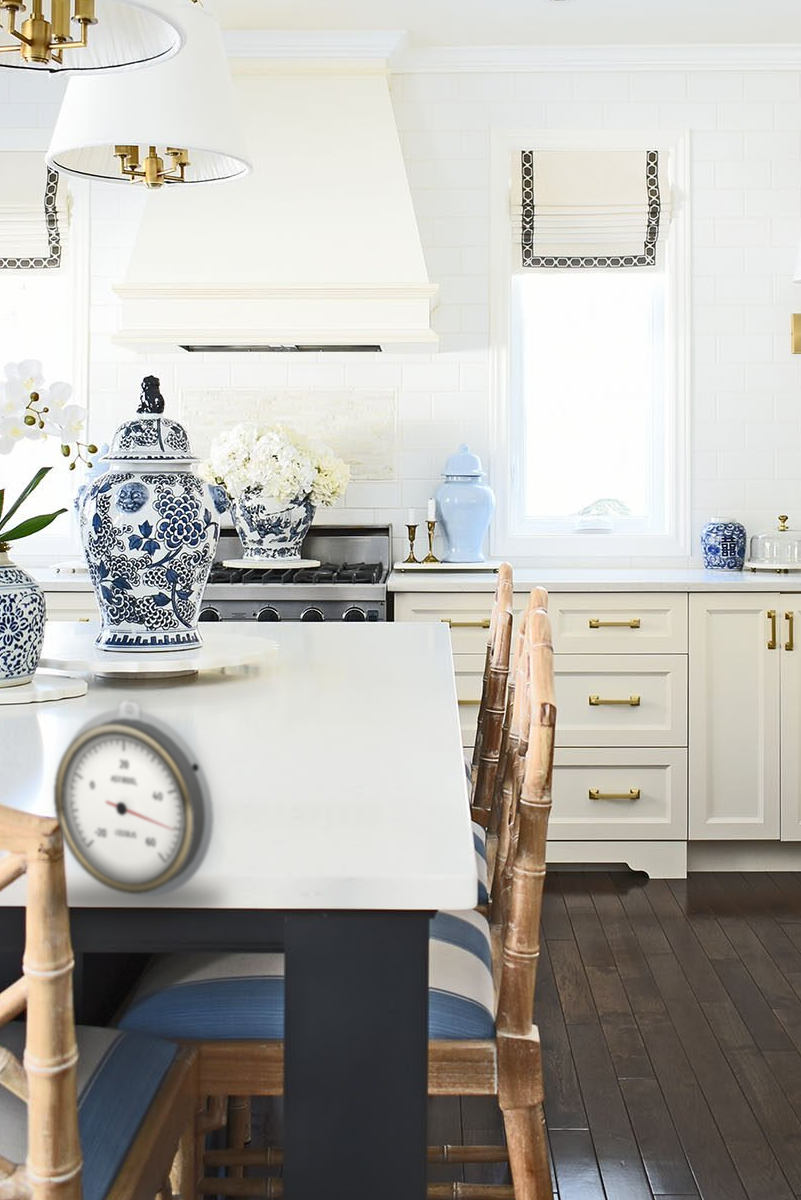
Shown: 50 °C
